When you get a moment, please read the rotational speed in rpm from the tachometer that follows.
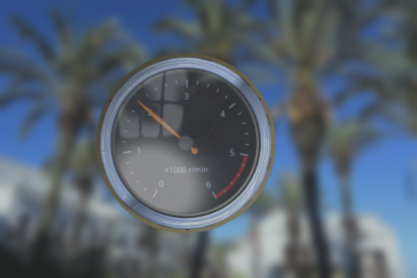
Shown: 2000 rpm
